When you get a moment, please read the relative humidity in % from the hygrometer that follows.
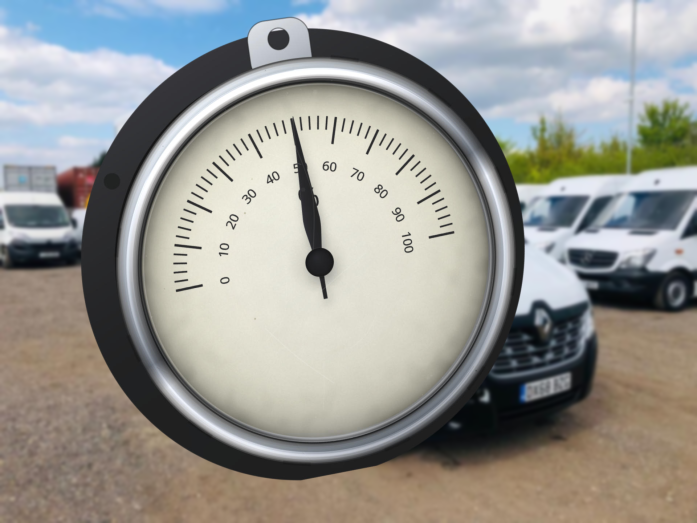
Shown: 50 %
